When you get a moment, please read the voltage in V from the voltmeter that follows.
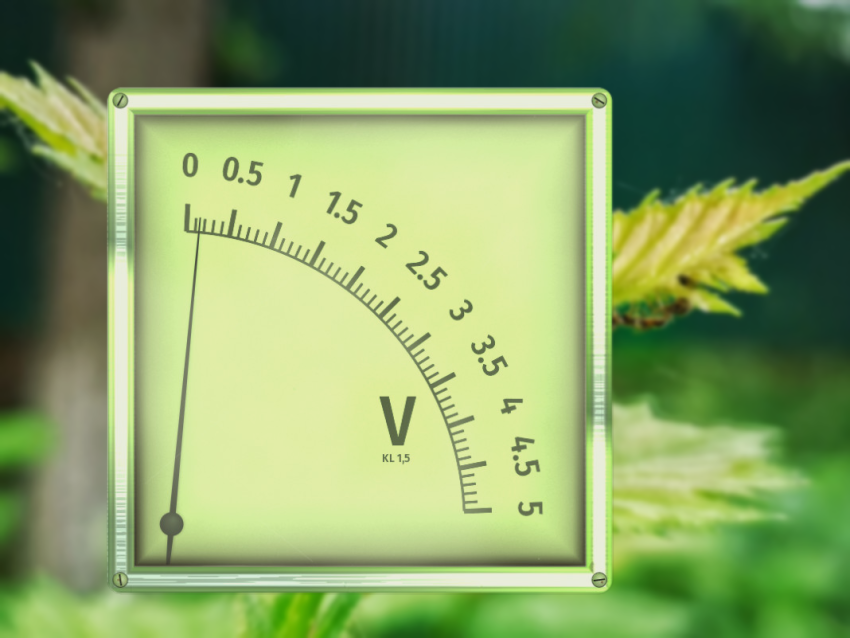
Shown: 0.15 V
